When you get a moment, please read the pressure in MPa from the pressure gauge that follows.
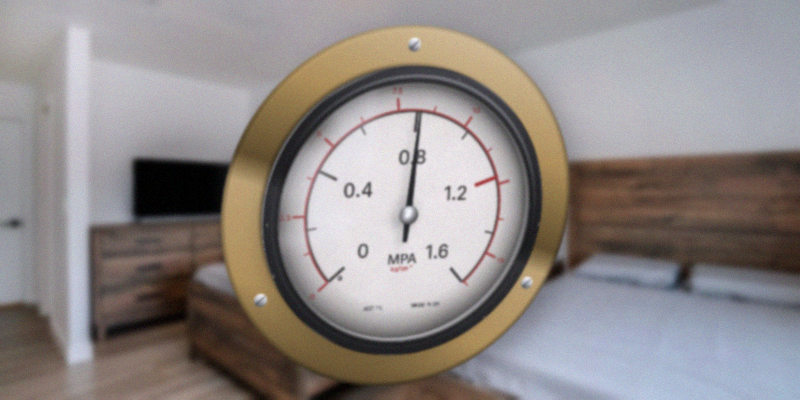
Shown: 0.8 MPa
